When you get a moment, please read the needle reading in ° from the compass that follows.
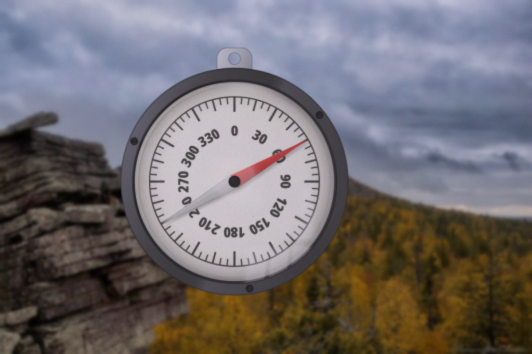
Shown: 60 °
